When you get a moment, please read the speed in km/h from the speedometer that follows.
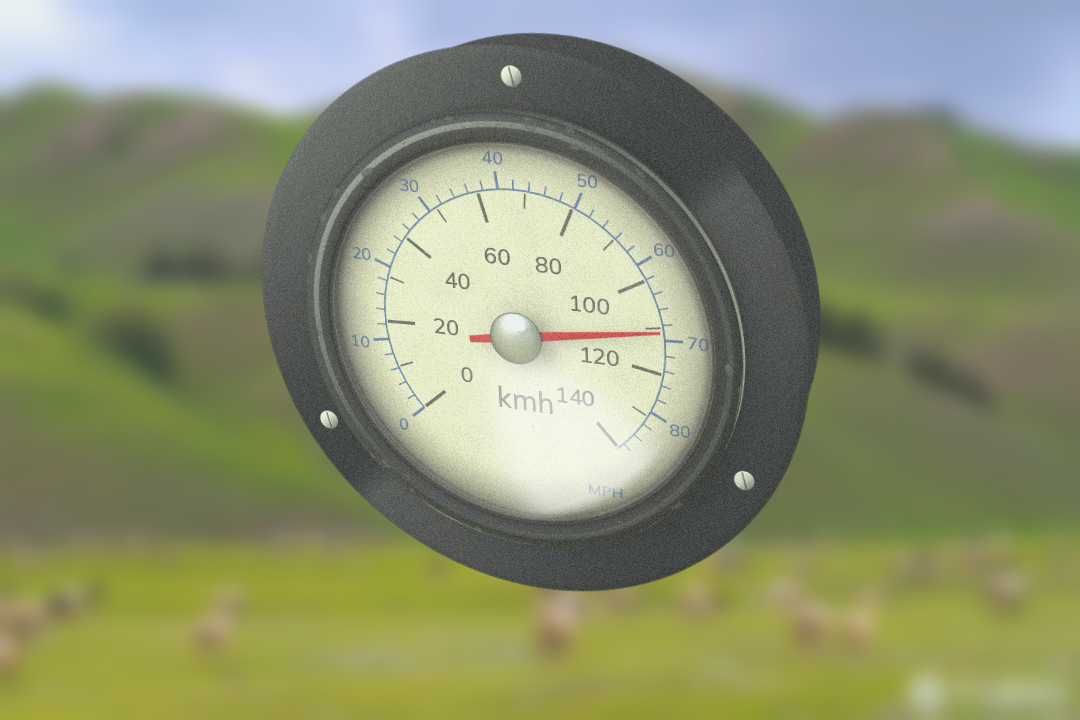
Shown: 110 km/h
